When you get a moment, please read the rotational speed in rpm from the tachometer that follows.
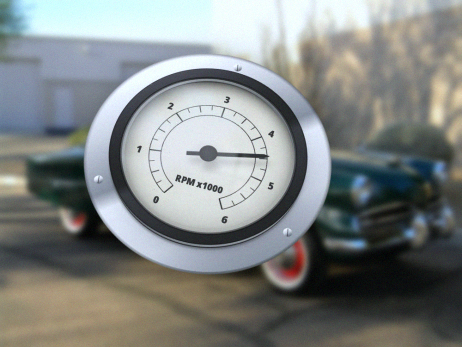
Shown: 4500 rpm
